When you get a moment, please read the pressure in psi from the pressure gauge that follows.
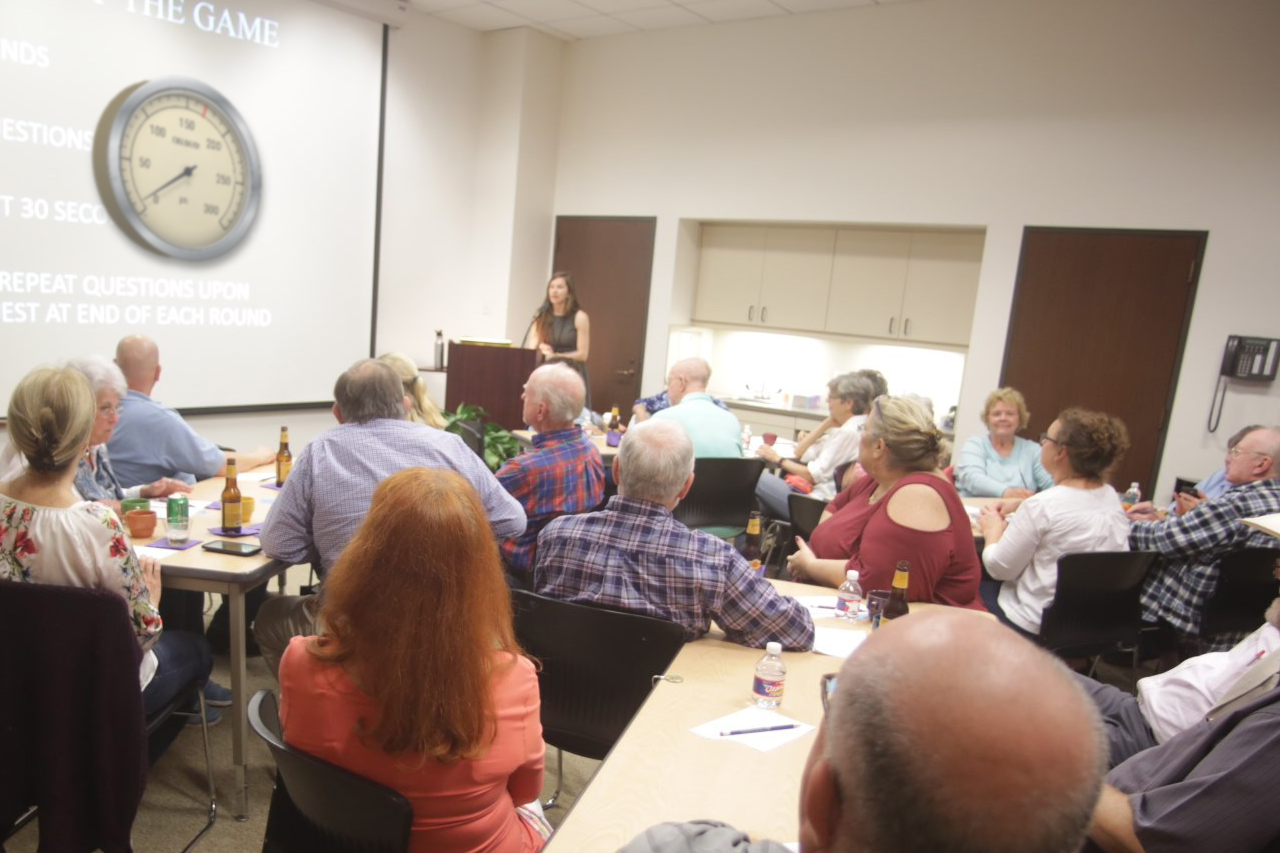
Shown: 10 psi
